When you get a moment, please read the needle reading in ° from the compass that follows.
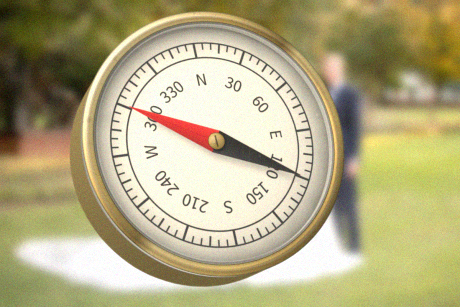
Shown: 300 °
